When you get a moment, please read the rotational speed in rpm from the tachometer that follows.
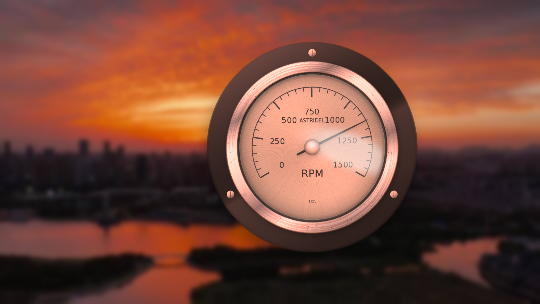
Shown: 1150 rpm
